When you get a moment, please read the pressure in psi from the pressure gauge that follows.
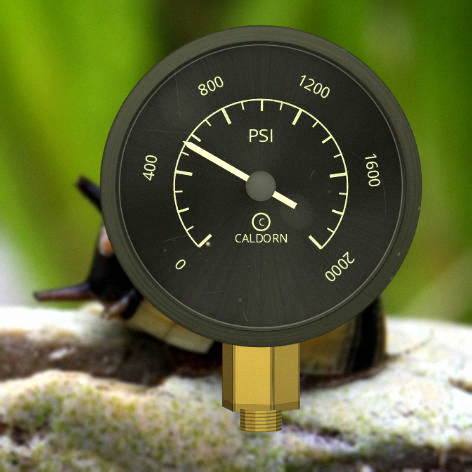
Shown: 550 psi
